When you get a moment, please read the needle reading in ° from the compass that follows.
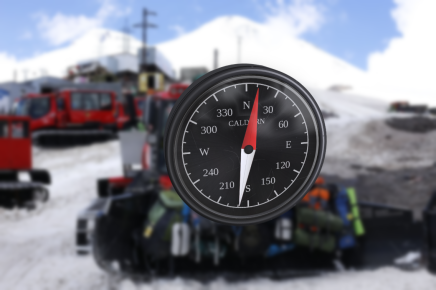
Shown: 10 °
